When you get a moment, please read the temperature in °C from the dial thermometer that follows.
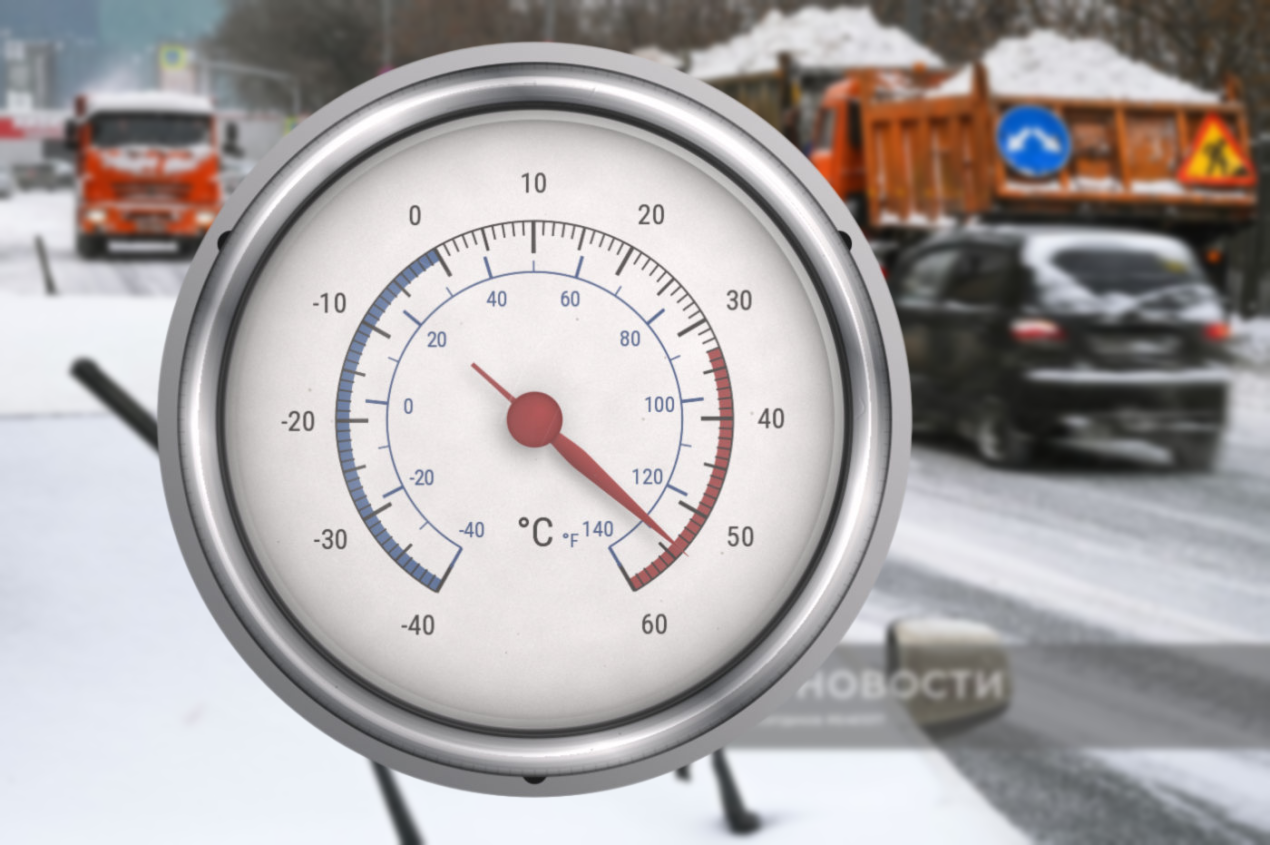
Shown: 54 °C
